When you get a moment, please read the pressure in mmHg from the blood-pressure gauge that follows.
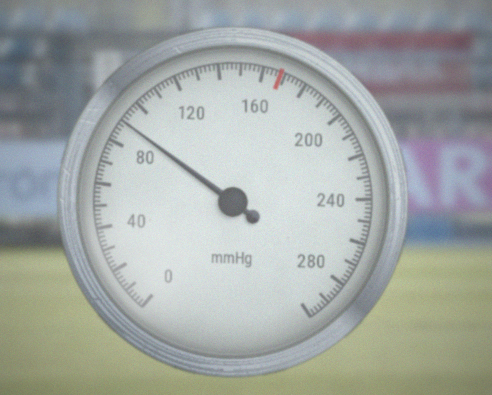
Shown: 90 mmHg
